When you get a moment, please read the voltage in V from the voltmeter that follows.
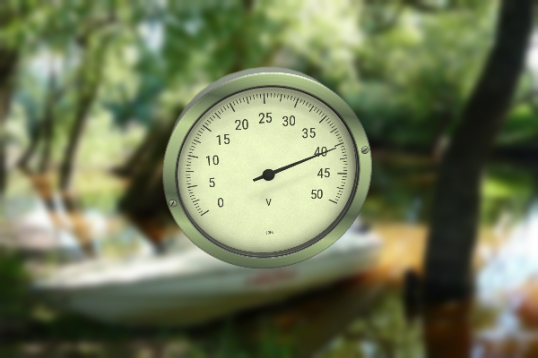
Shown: 40 V
